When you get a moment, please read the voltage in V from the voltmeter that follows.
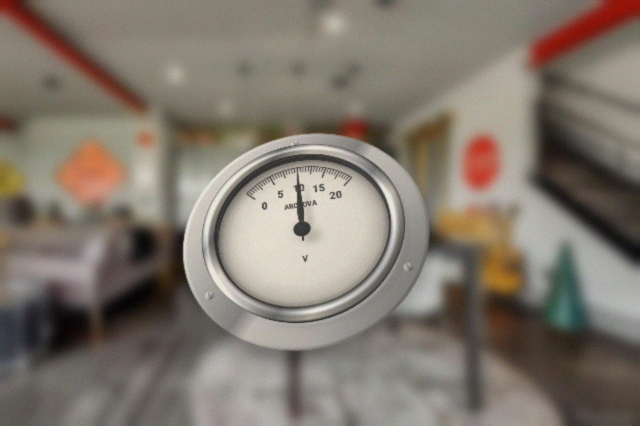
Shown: 10 V
